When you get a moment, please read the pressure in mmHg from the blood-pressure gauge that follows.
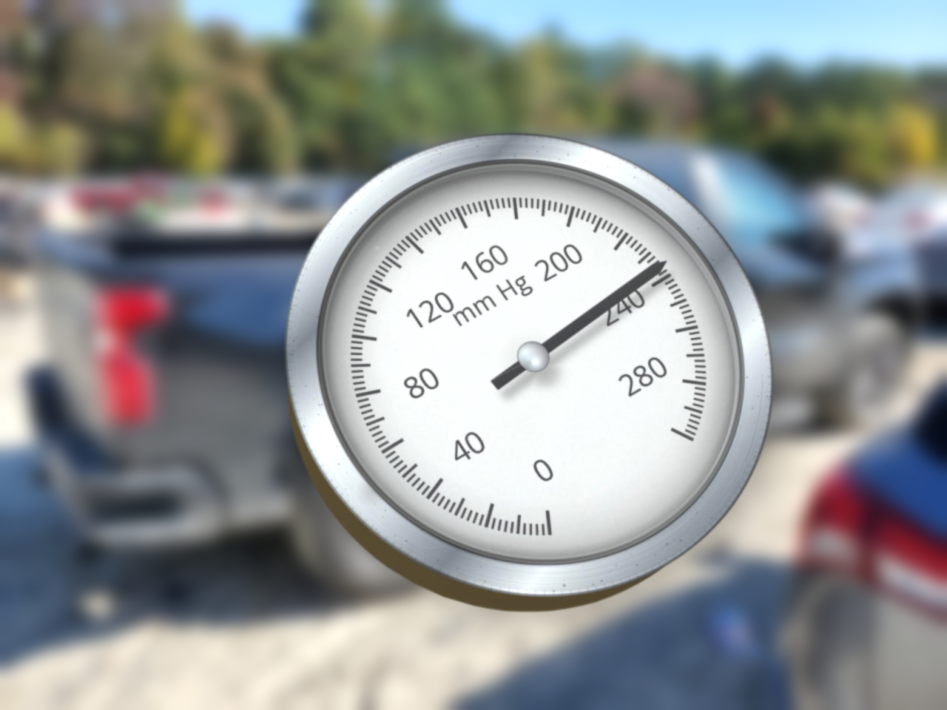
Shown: 236 mmHg
